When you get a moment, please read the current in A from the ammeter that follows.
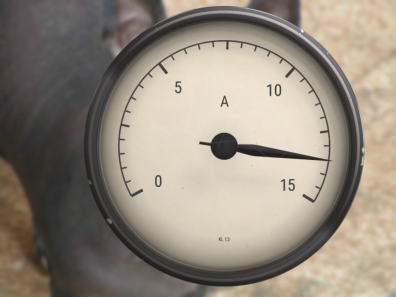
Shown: 13.5 A
